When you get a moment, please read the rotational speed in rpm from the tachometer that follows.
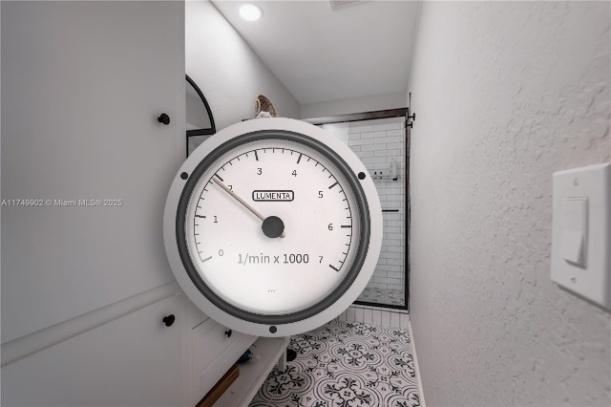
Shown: 1900 rpm
